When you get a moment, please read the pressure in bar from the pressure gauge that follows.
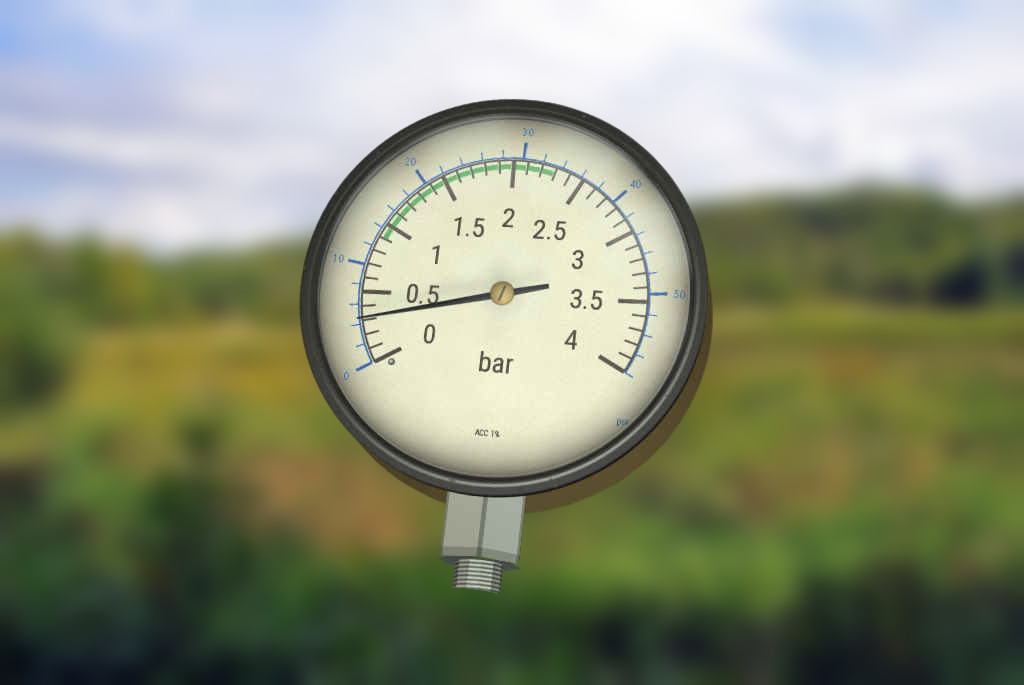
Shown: 0.3 bar
